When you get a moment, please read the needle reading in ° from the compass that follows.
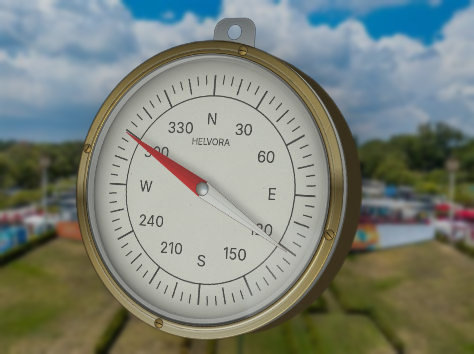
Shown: 300 °
